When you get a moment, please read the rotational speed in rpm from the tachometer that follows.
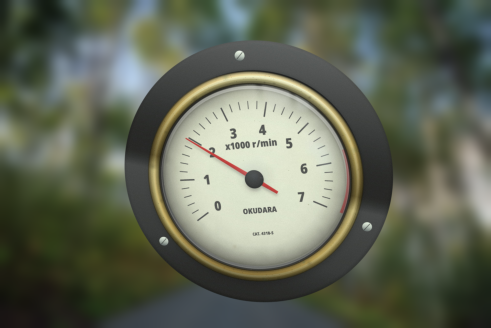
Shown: 2000 rpm
